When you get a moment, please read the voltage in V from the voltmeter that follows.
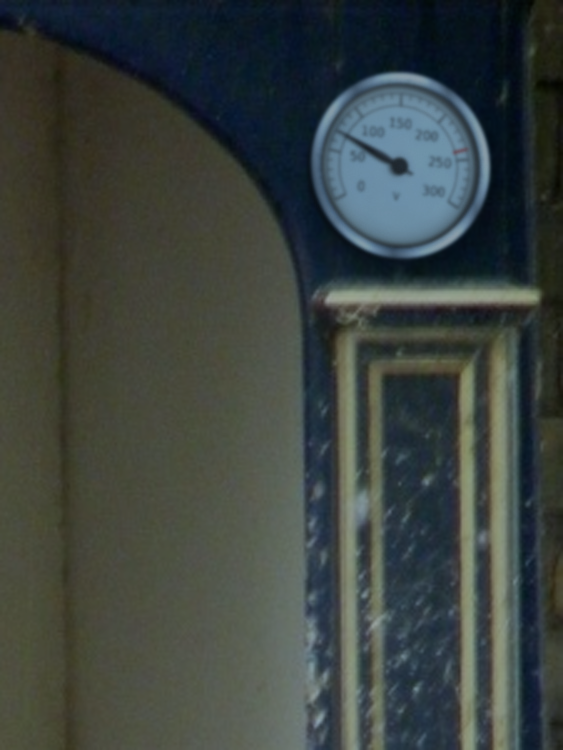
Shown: 70 V
